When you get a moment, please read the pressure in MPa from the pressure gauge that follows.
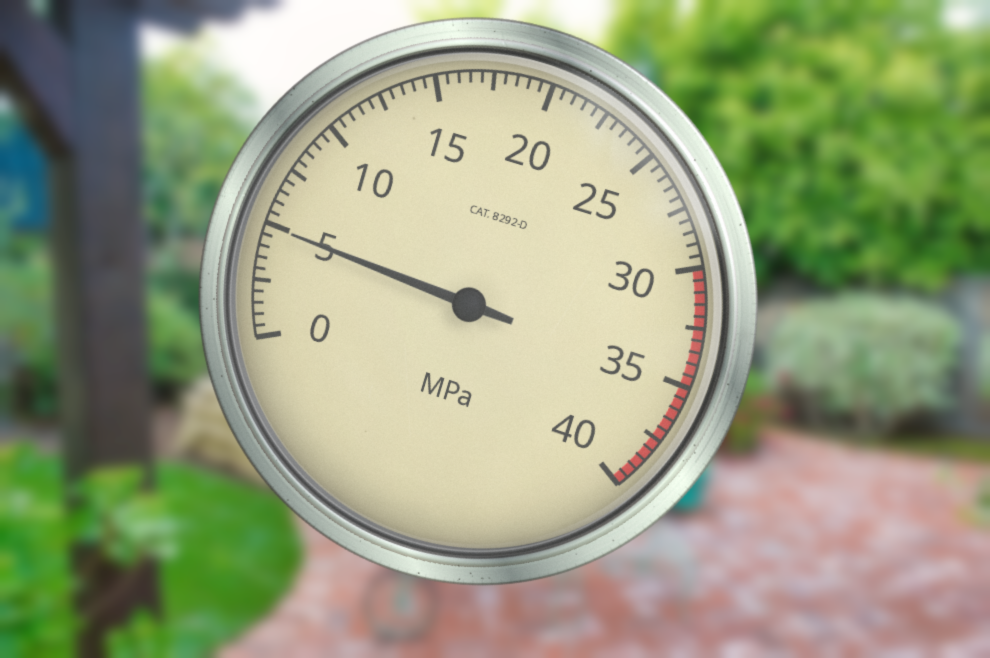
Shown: 5 MPa
